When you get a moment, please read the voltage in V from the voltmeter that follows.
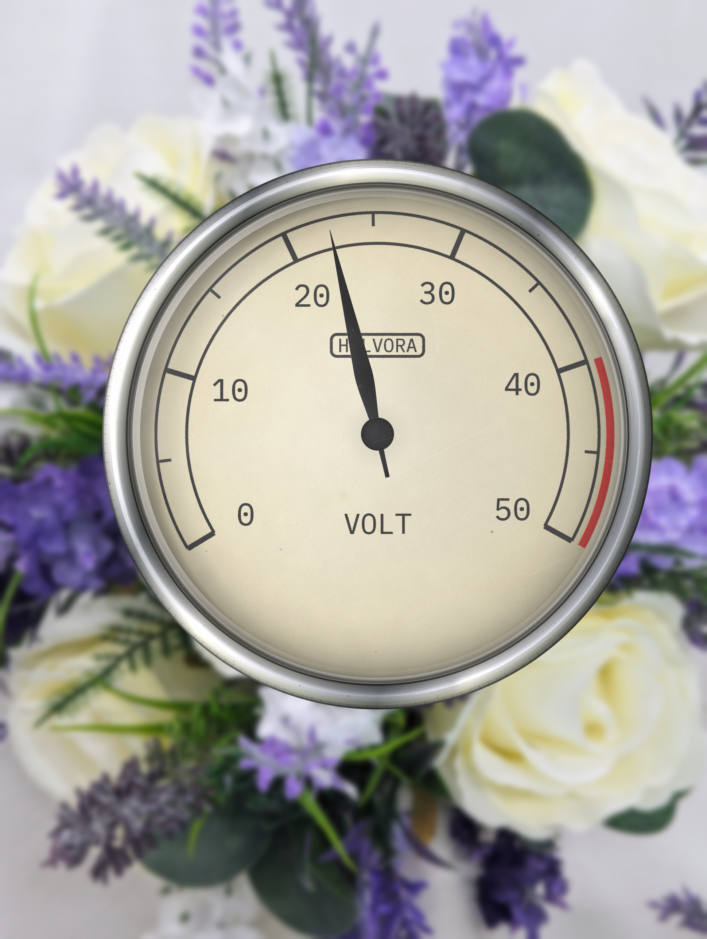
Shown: 22.5 V
